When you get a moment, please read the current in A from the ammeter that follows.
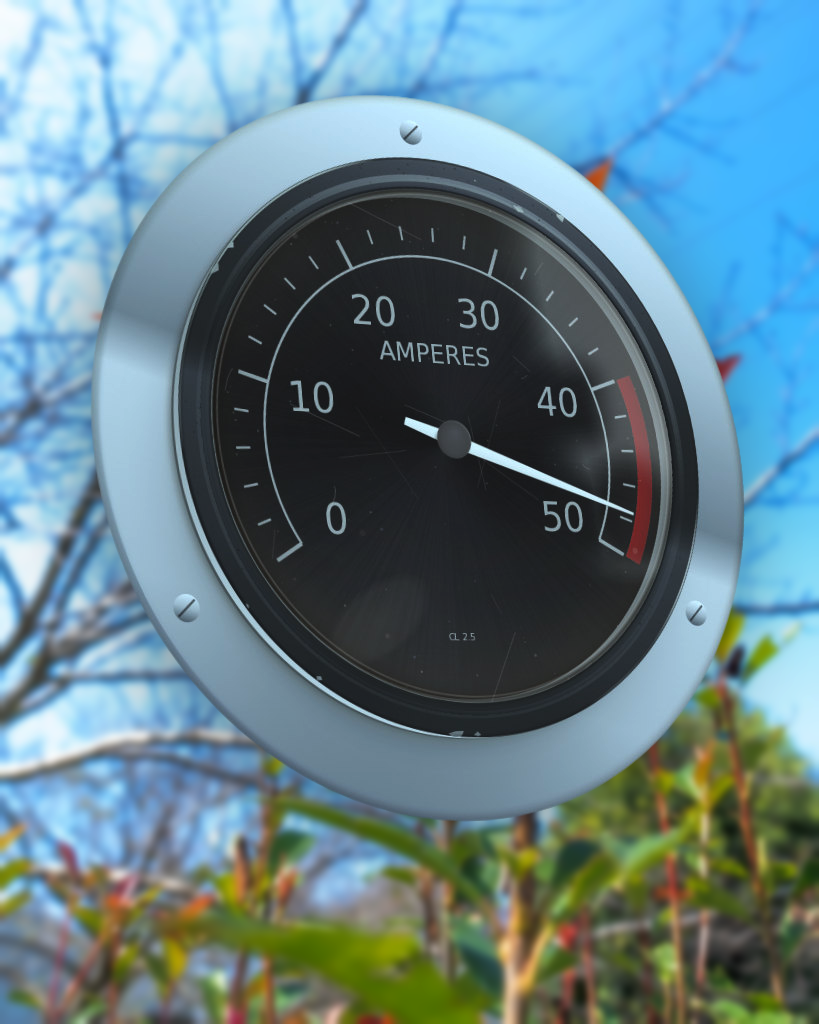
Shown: 48 A
